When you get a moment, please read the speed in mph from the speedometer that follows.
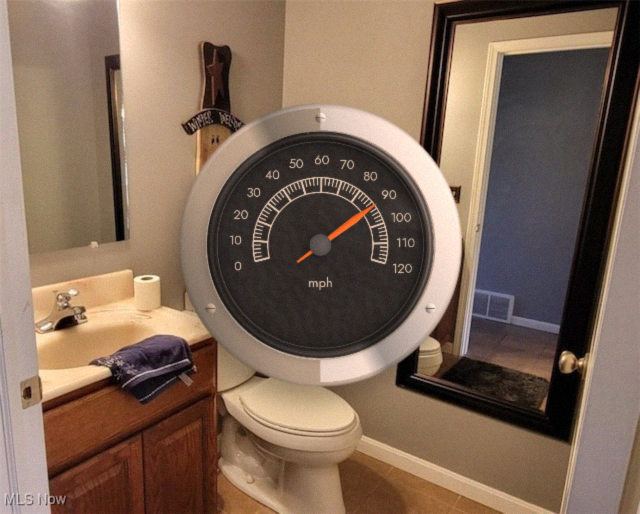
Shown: 90 mph
